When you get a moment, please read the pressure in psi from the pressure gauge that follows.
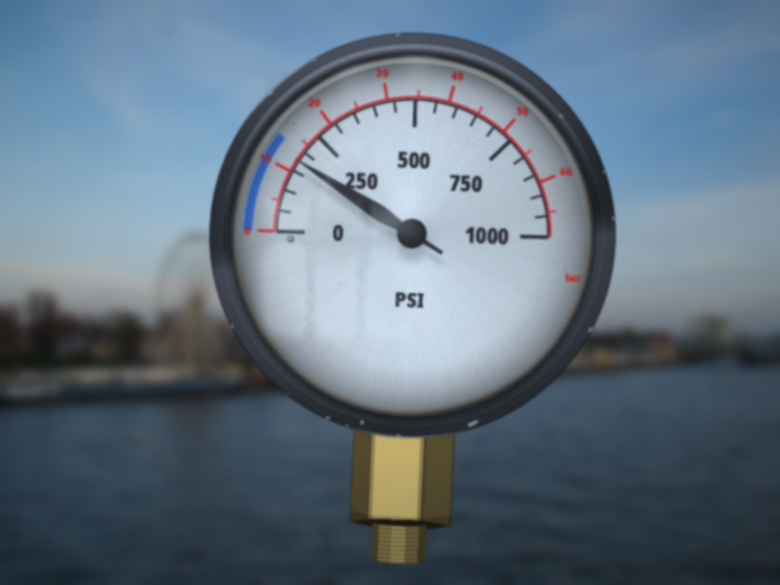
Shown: 175 psi
